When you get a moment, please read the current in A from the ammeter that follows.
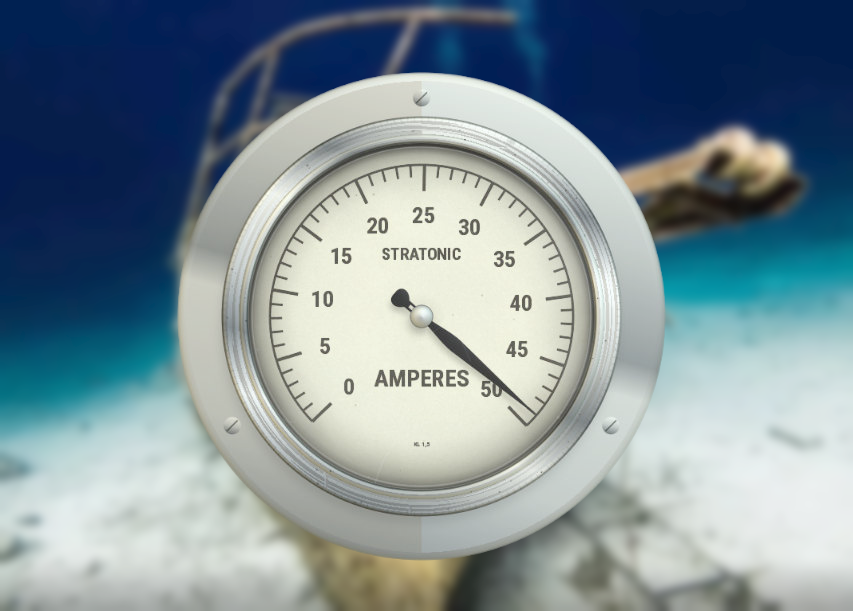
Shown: 49 A
